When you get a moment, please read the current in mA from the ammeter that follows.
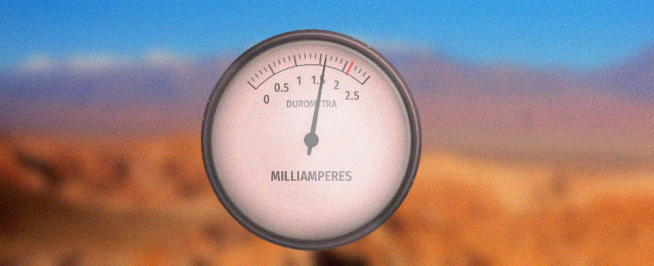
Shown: 1.6 mA
